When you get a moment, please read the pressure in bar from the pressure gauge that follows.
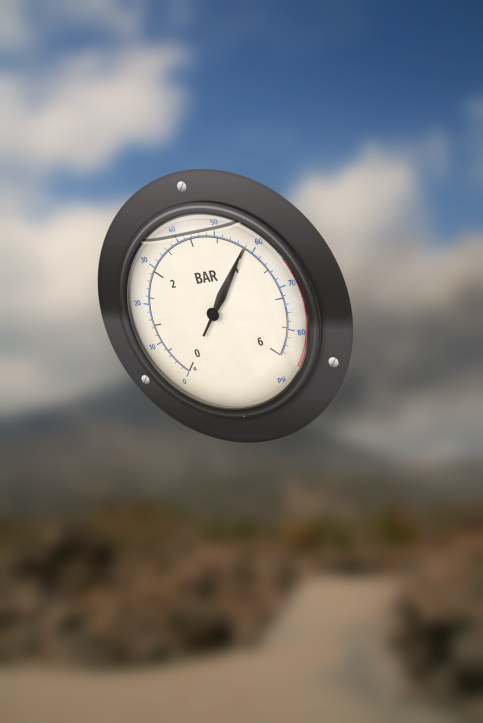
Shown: 4 bar
